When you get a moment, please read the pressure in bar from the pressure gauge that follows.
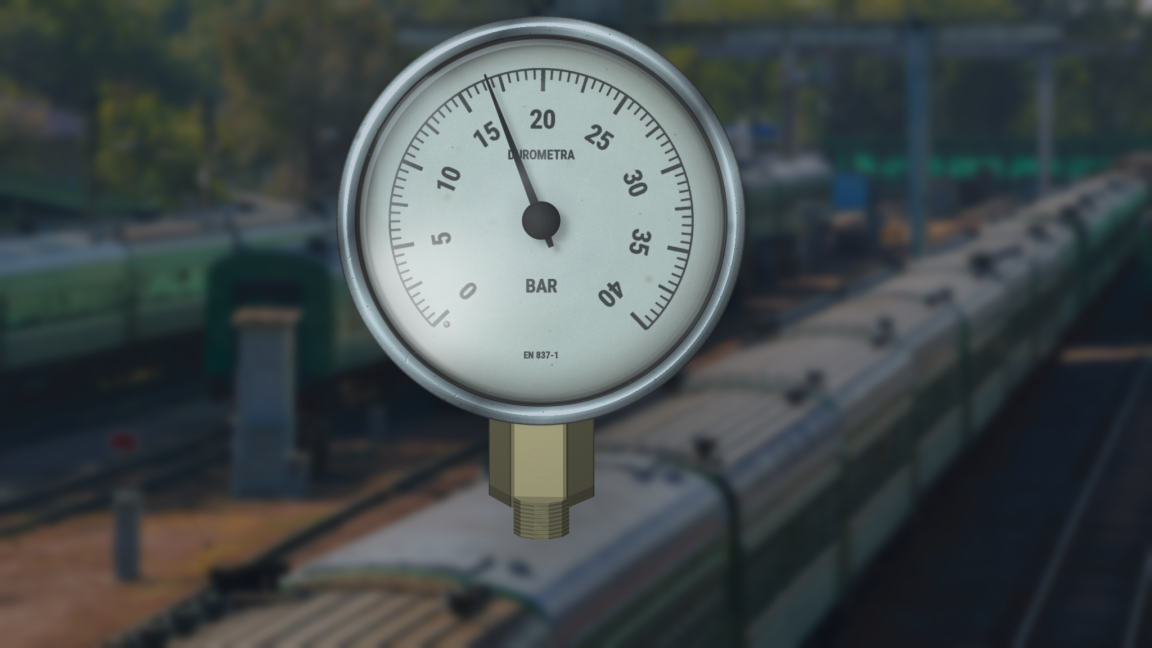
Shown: 16.75 bar
